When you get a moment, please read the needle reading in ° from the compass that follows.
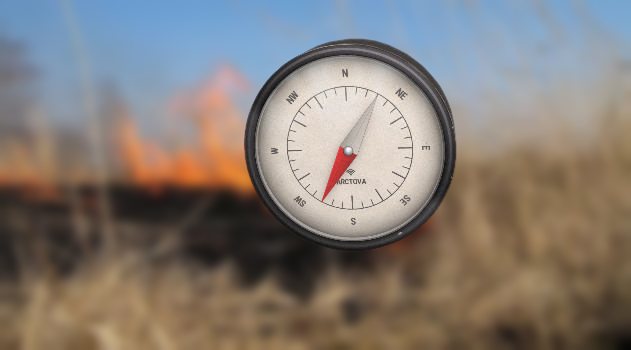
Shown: 210 °
